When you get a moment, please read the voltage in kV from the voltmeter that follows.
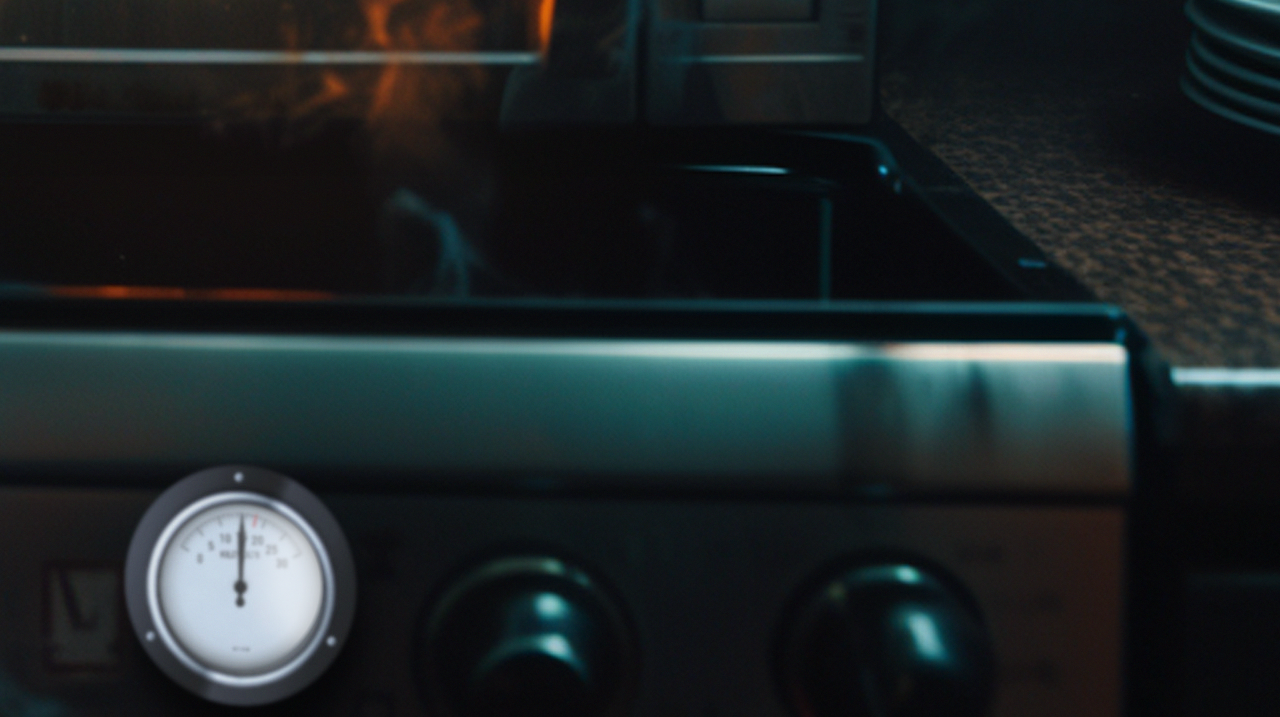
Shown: 15 kV
